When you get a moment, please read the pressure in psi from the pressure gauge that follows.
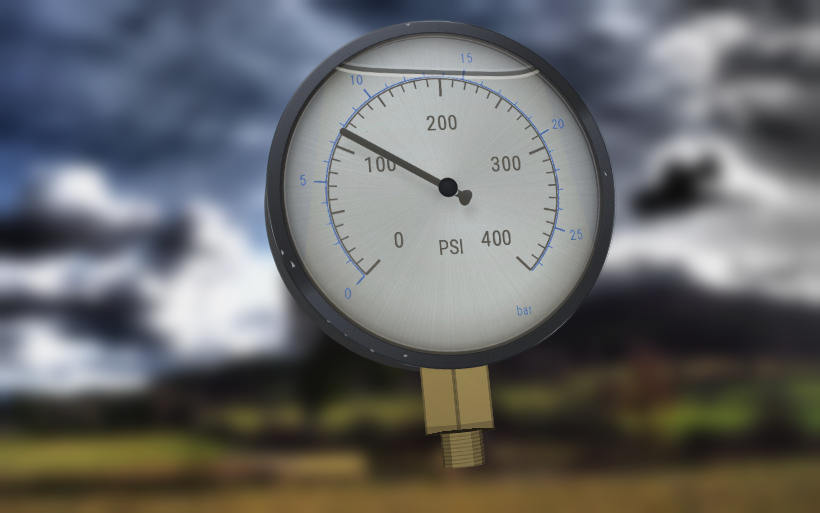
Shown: 110 psi
